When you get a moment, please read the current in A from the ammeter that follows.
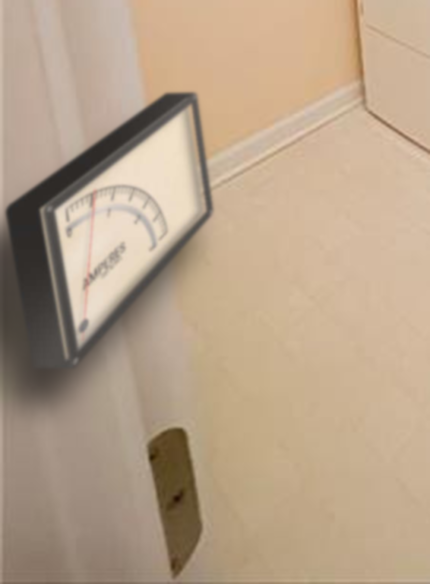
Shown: 0.5 A
